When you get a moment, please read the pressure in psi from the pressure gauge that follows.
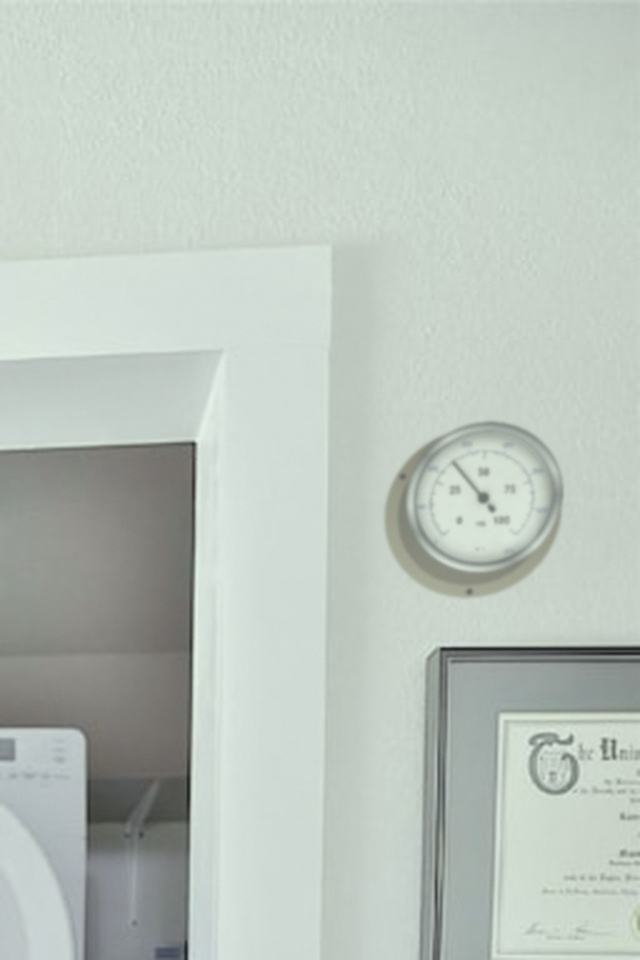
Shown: 35 psi
